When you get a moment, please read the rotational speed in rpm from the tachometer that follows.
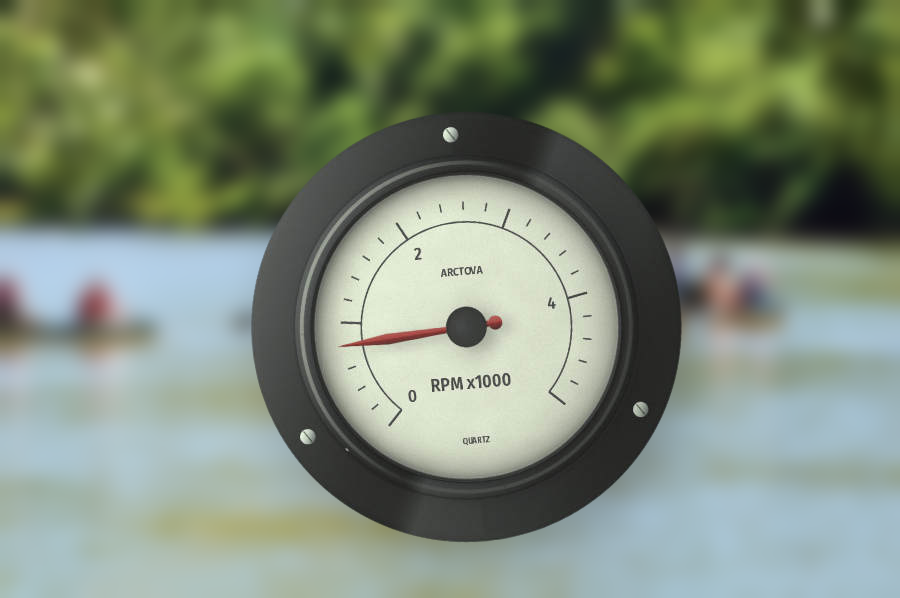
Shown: 800 rpm
